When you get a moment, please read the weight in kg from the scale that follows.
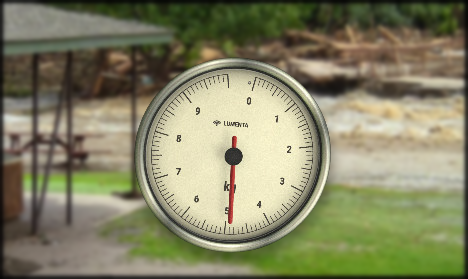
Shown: 4.9 kg
